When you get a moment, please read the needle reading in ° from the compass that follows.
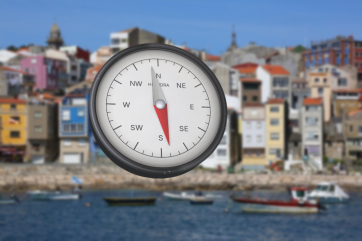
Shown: 170 °
